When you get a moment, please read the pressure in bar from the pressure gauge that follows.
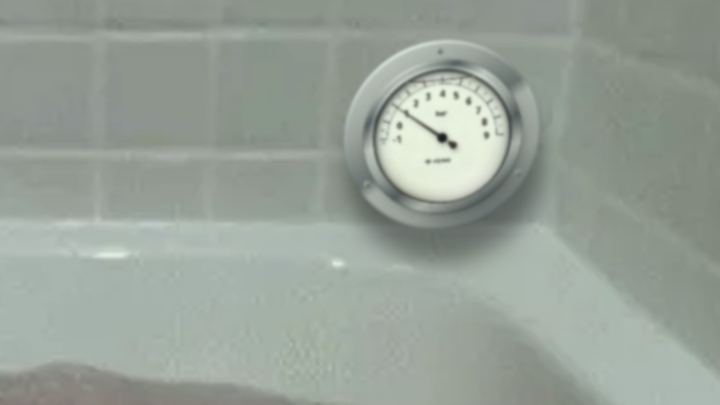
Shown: 1 bar
